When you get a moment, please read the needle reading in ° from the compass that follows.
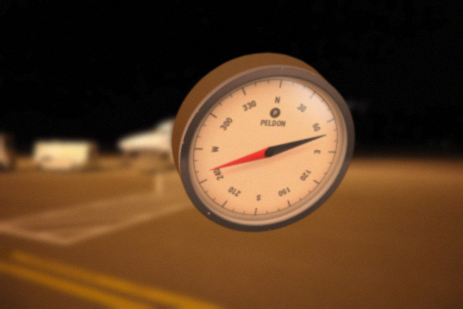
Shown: 250 °
